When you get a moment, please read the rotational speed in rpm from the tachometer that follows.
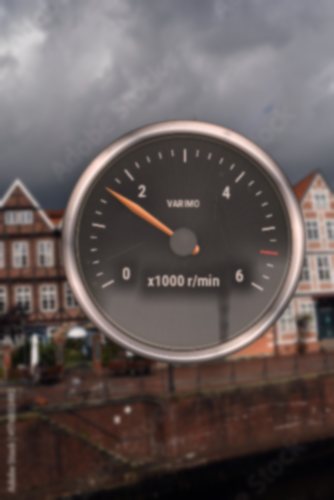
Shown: 1600 rpm
